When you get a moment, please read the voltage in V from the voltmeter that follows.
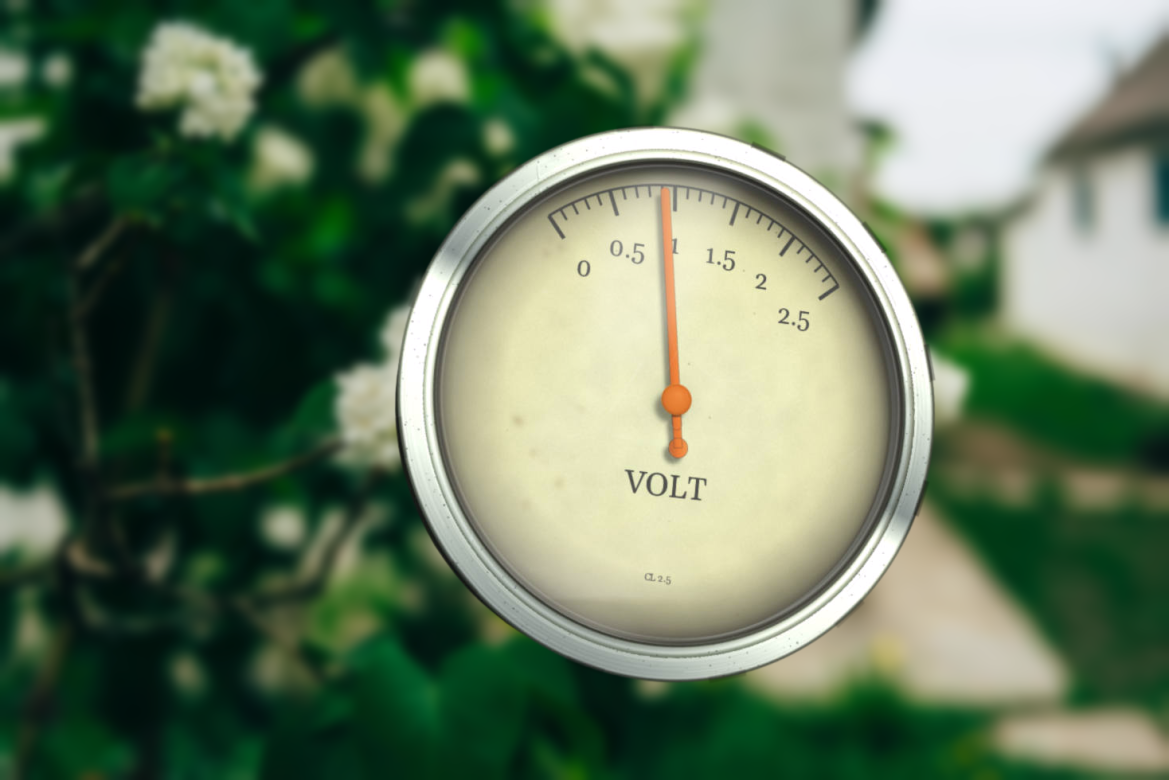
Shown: 0.9 V
